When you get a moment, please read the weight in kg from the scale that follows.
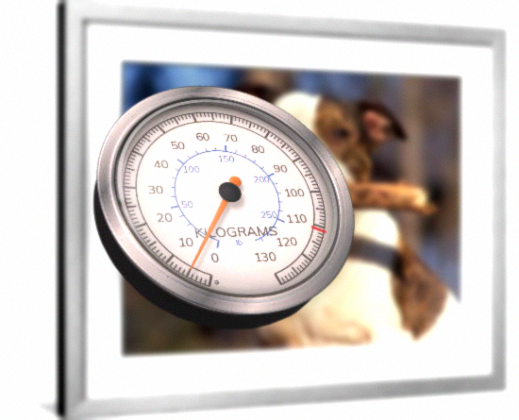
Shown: 5 kg
